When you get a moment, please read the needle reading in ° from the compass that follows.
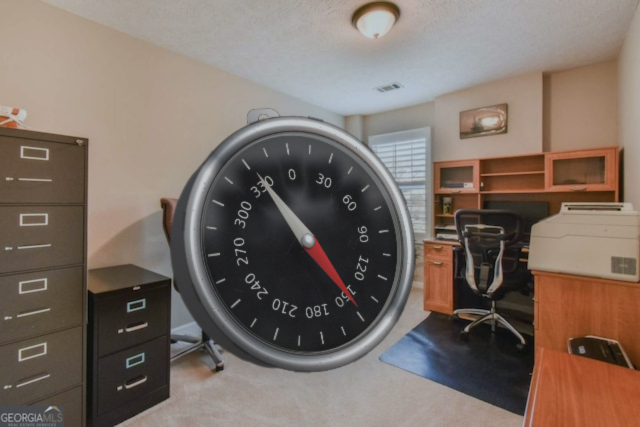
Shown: 150 °
